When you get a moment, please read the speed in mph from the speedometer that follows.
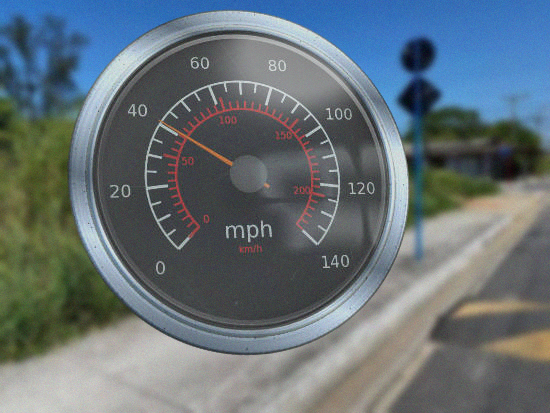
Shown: 40 mph
